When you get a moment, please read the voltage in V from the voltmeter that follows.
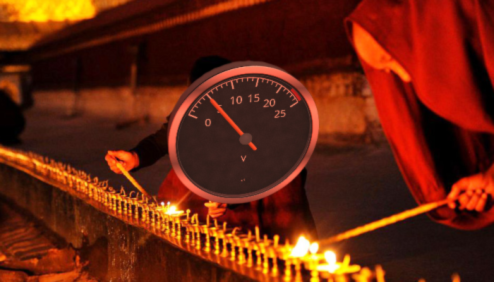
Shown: 5 V
